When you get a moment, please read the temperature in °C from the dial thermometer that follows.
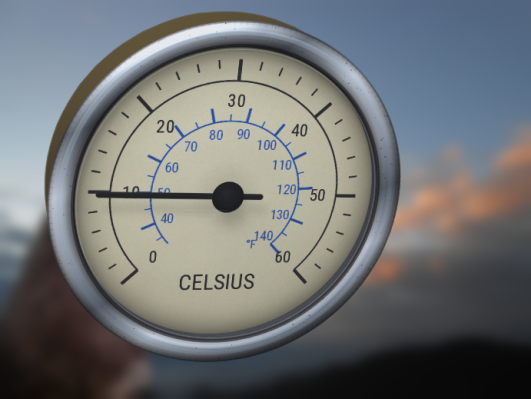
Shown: 10 °C
